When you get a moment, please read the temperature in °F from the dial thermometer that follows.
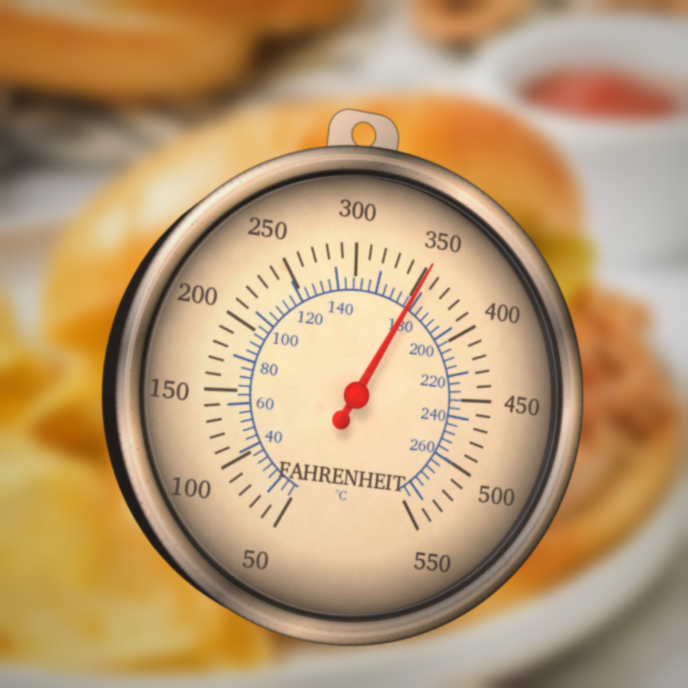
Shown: 350 °F
